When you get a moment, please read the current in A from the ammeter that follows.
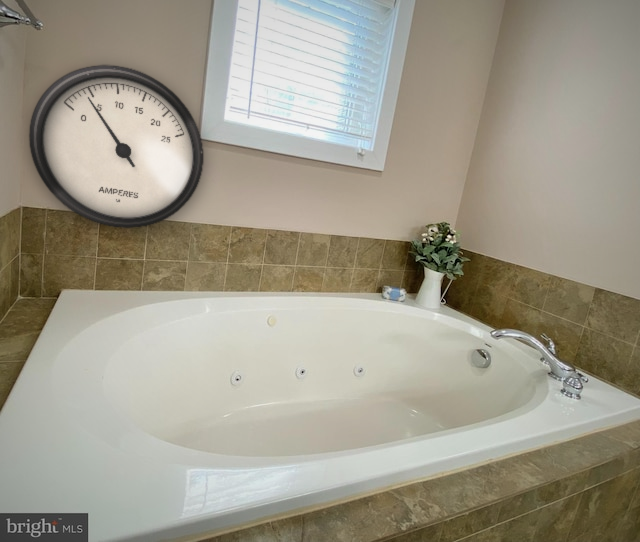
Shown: 4 A
